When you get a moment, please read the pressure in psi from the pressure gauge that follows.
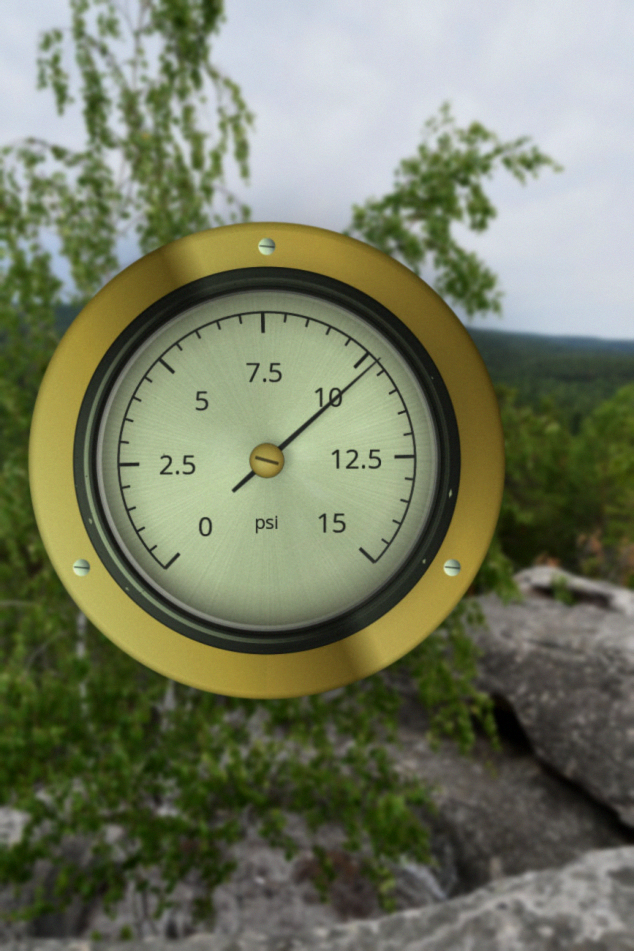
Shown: 10.25 psi
